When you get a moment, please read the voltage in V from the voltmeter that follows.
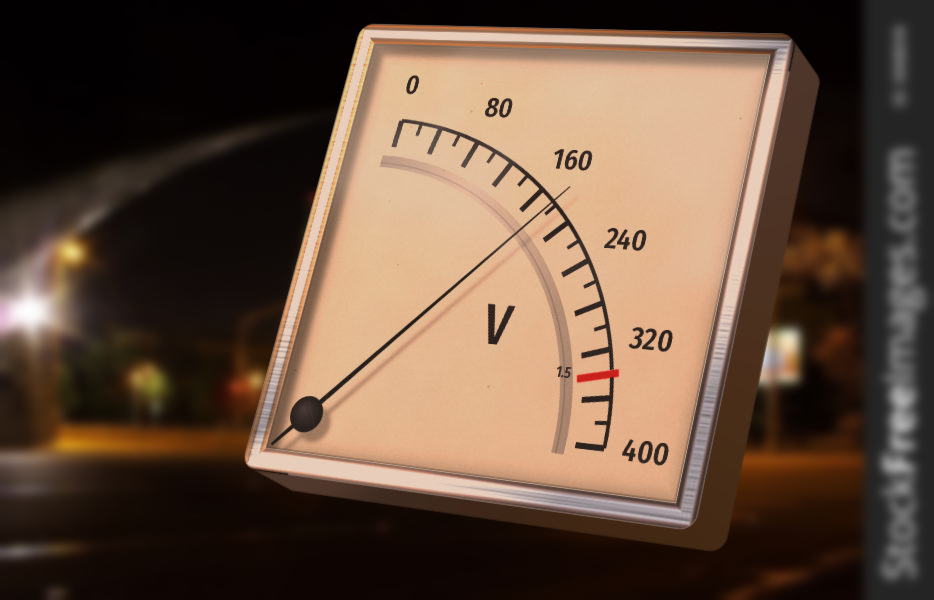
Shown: 180 V
